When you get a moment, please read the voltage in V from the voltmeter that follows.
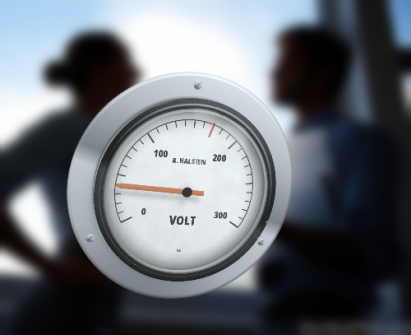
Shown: 40 V
